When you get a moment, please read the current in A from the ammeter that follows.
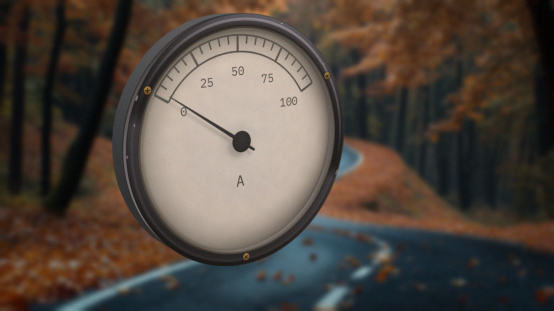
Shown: 2.5 A
